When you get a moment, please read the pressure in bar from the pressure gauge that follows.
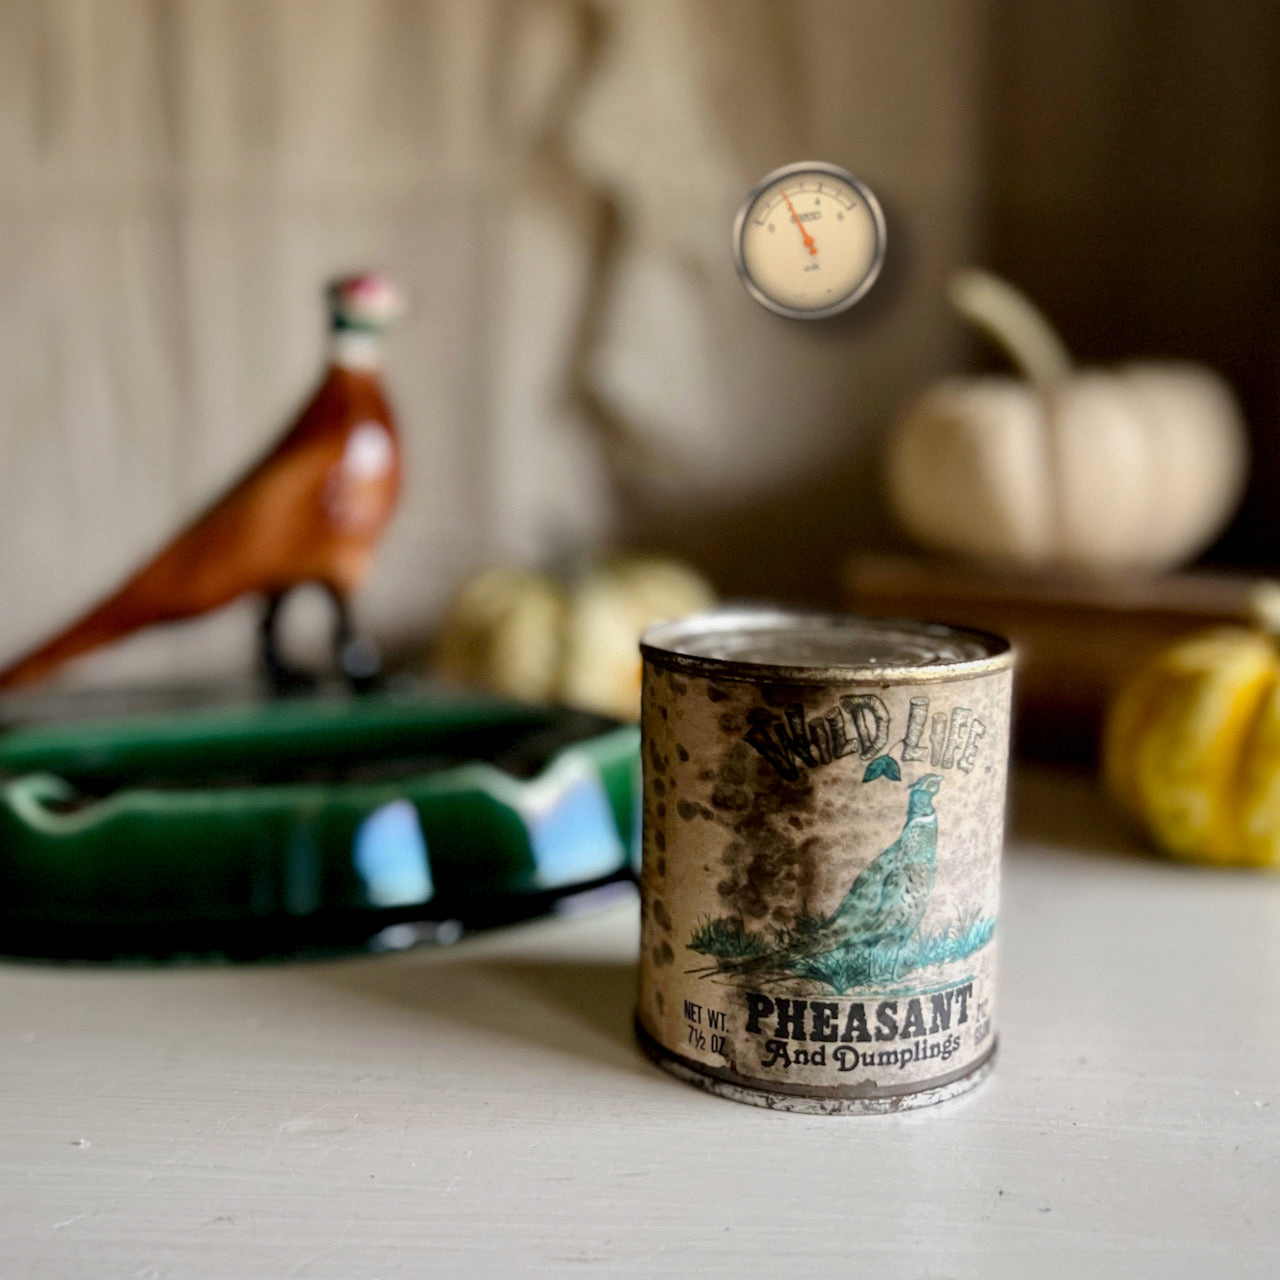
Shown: 2 bar
